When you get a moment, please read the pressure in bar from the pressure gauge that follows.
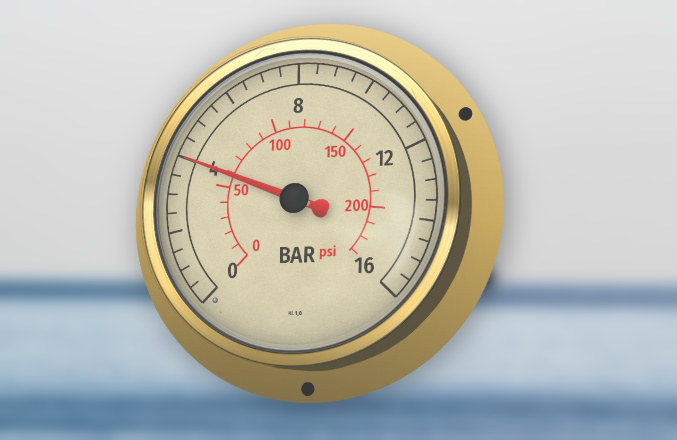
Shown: 4 bar
